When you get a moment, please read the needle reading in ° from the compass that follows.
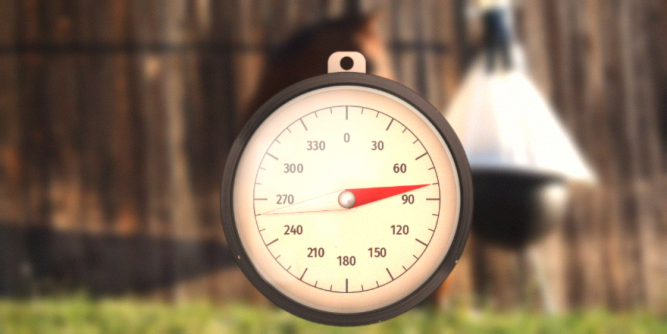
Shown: 80 °
